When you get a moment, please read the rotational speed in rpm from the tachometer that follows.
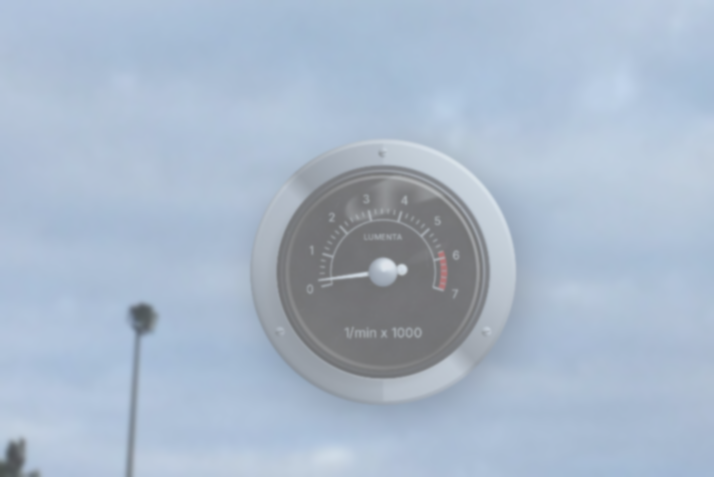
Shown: 200 rpm
